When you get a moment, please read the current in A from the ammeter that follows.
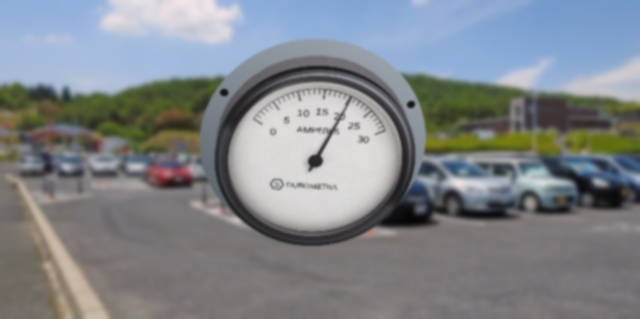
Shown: 20 A
